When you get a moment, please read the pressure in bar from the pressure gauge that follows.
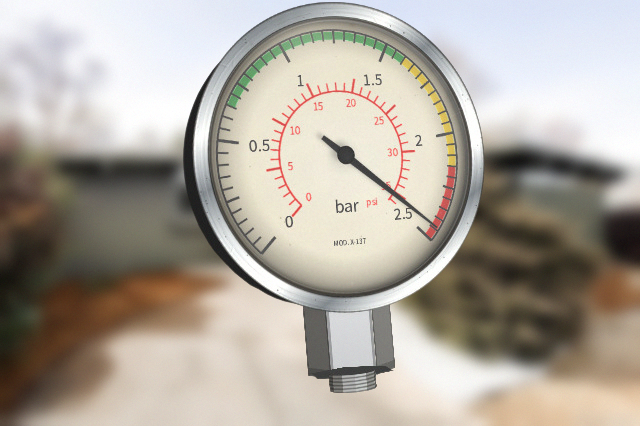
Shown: 2.45 bar
